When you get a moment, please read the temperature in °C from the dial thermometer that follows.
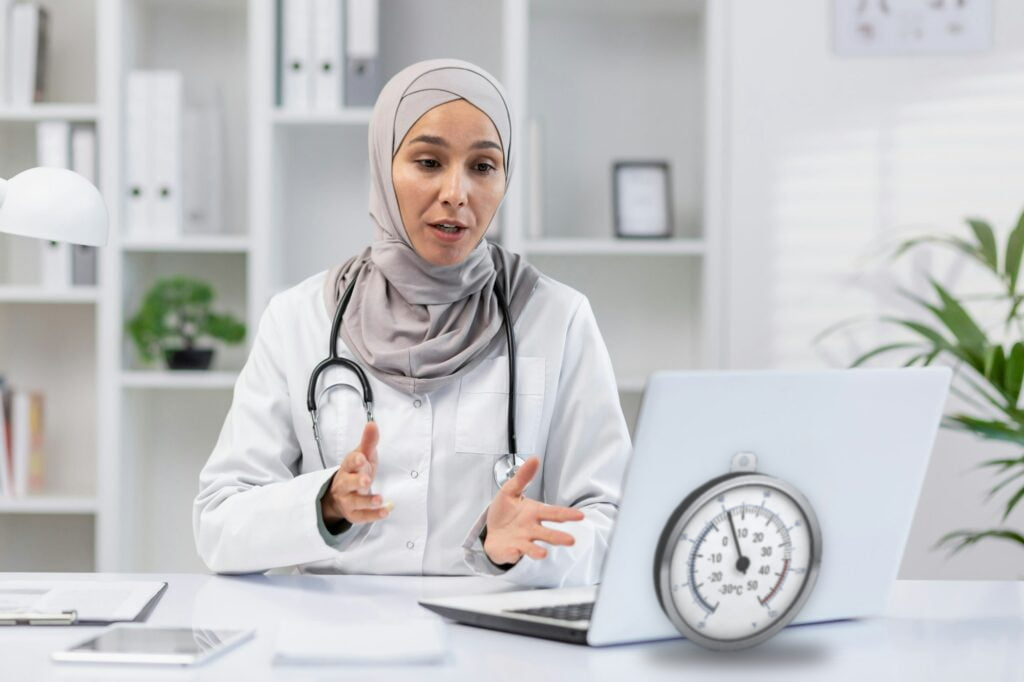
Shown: 5 °C
